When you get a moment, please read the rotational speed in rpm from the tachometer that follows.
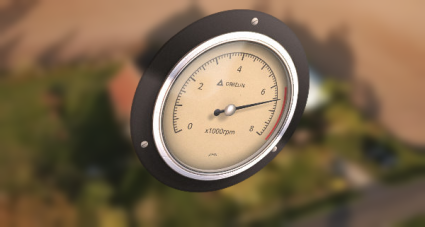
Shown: 6500 rpm
